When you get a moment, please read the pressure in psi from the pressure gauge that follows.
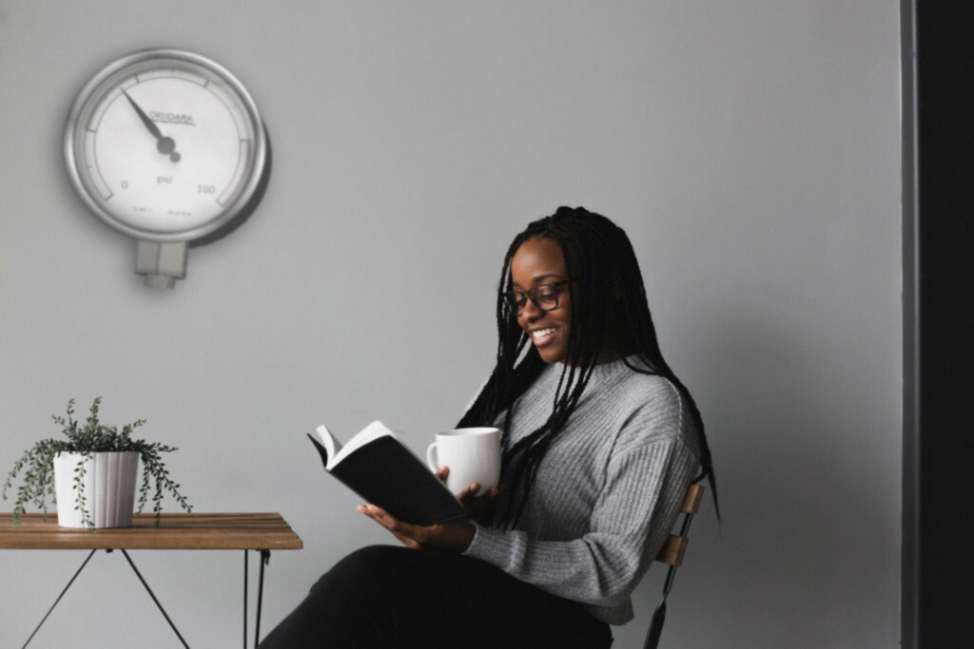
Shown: 35 psi
